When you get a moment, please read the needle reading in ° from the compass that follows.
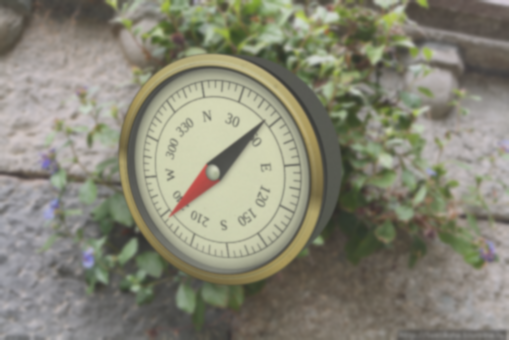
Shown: 235 °
